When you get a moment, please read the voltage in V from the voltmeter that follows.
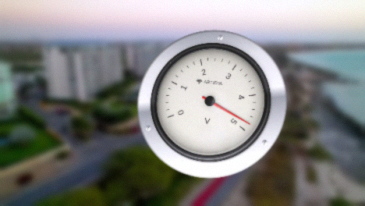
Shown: 4.8 V
